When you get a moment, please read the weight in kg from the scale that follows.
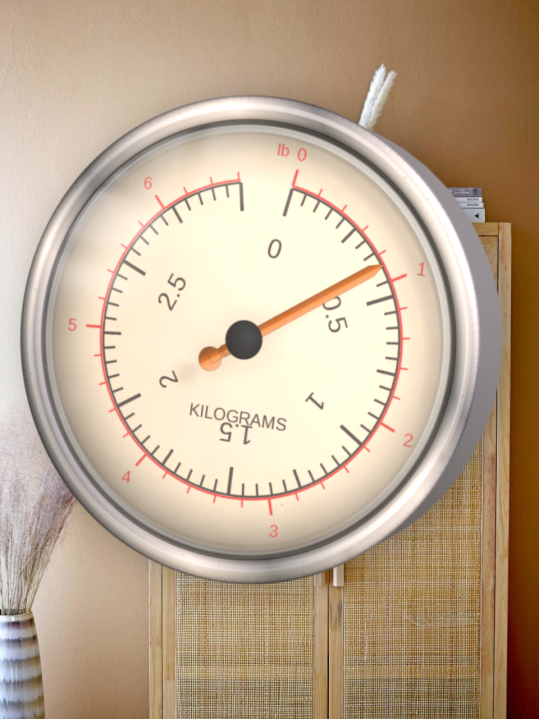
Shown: 0.4 kg
